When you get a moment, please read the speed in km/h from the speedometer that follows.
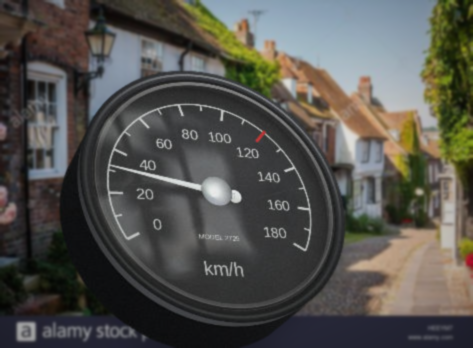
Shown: 30 km/h
